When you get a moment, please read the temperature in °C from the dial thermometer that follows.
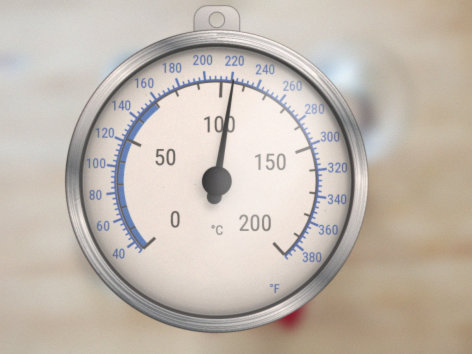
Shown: 105 °C
